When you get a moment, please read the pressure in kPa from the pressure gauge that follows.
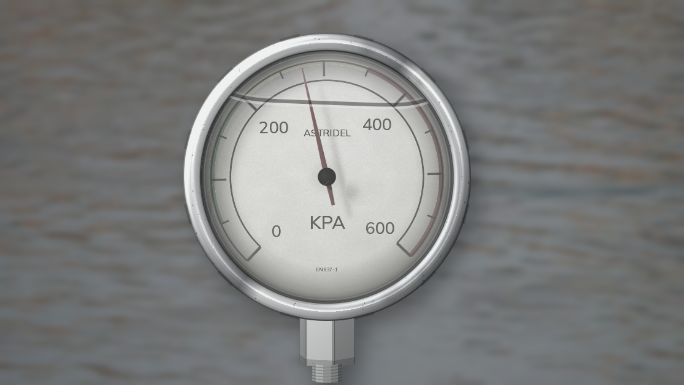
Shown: 275 kPa
